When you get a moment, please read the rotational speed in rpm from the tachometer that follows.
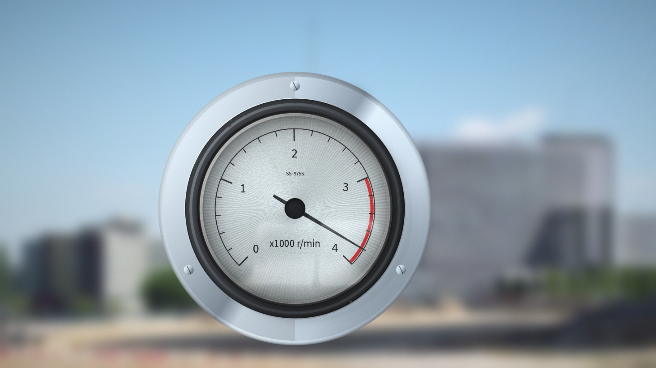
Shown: 3800 rpm
